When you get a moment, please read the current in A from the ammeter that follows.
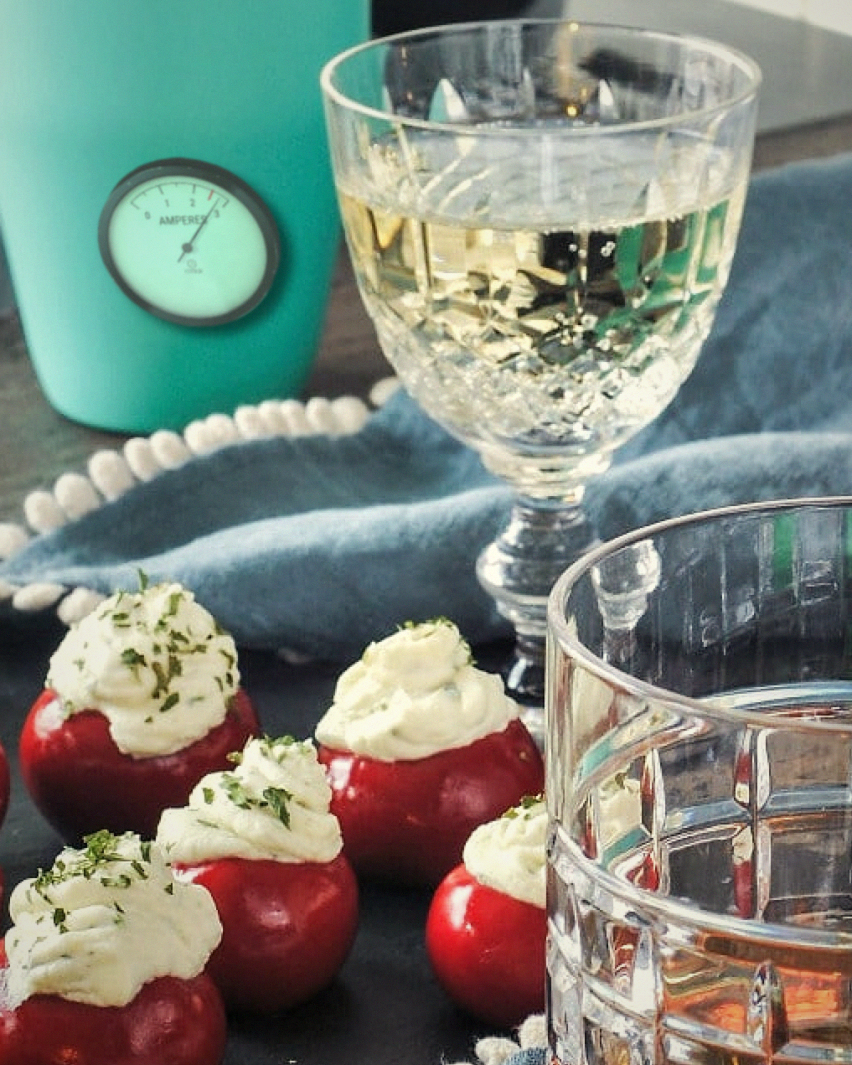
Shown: 2.75 A
